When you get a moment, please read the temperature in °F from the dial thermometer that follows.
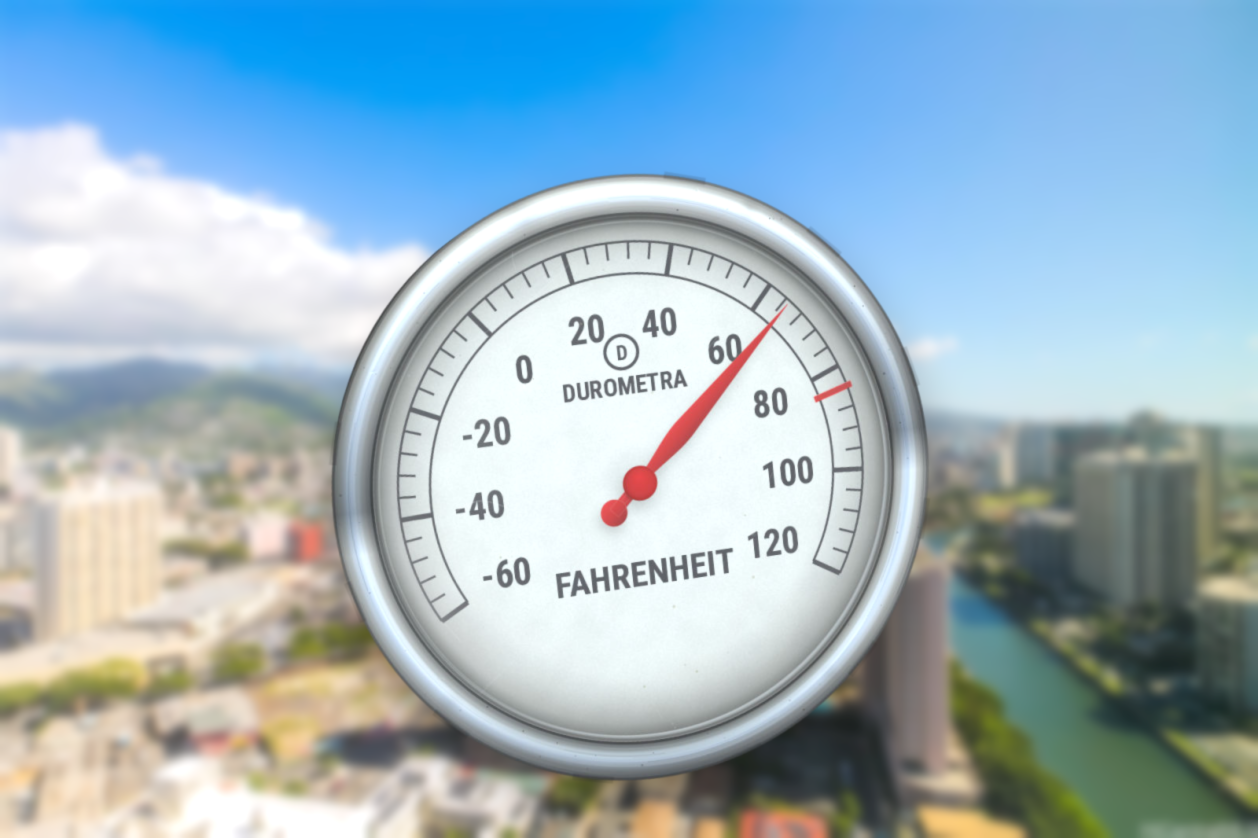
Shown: 64 °F
